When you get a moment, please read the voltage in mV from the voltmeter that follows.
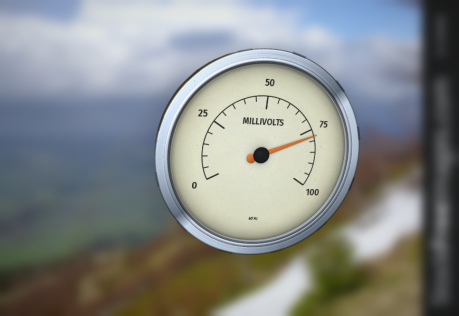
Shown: 77.5 mV
